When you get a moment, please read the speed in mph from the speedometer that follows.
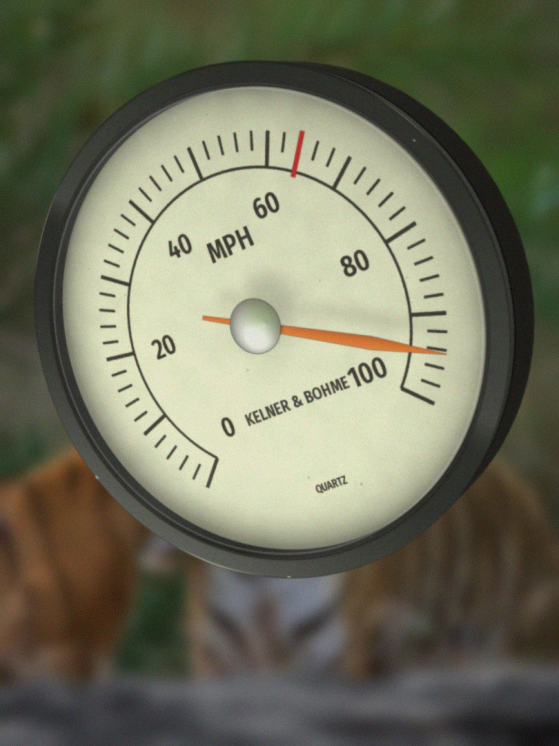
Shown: 94 mph
